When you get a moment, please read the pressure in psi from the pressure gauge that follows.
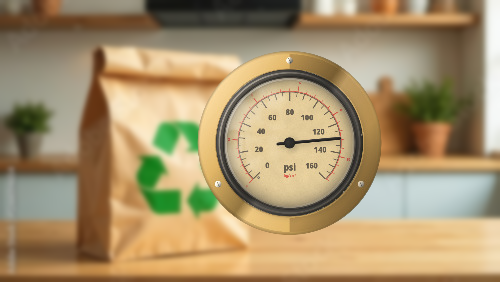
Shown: 130 psi
